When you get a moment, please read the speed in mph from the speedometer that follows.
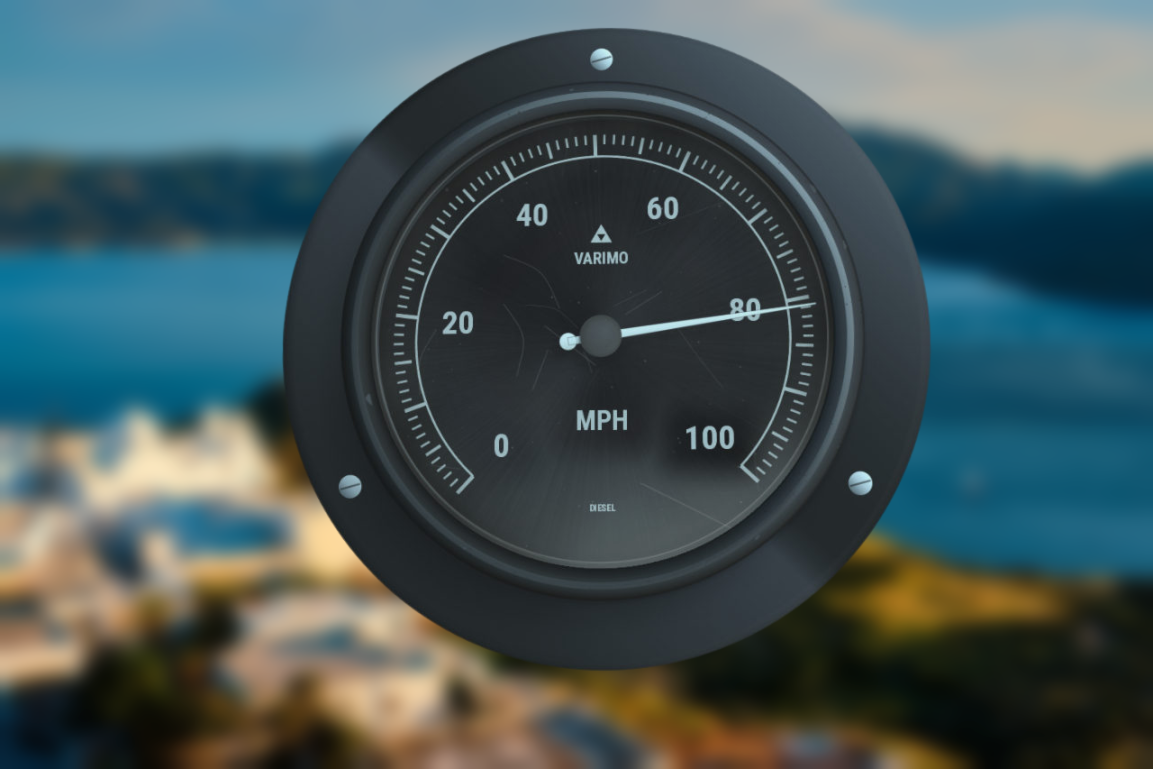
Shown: 81 mph
